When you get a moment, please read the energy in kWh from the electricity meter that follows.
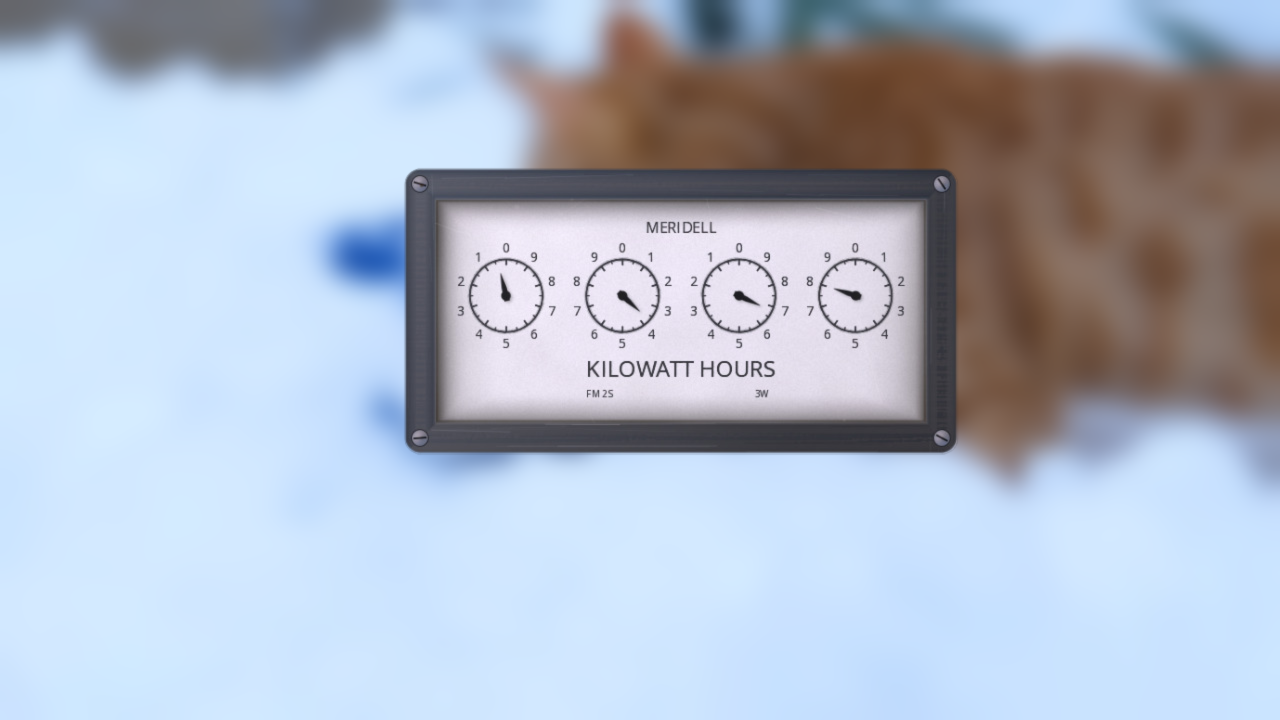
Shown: 368 kWh
